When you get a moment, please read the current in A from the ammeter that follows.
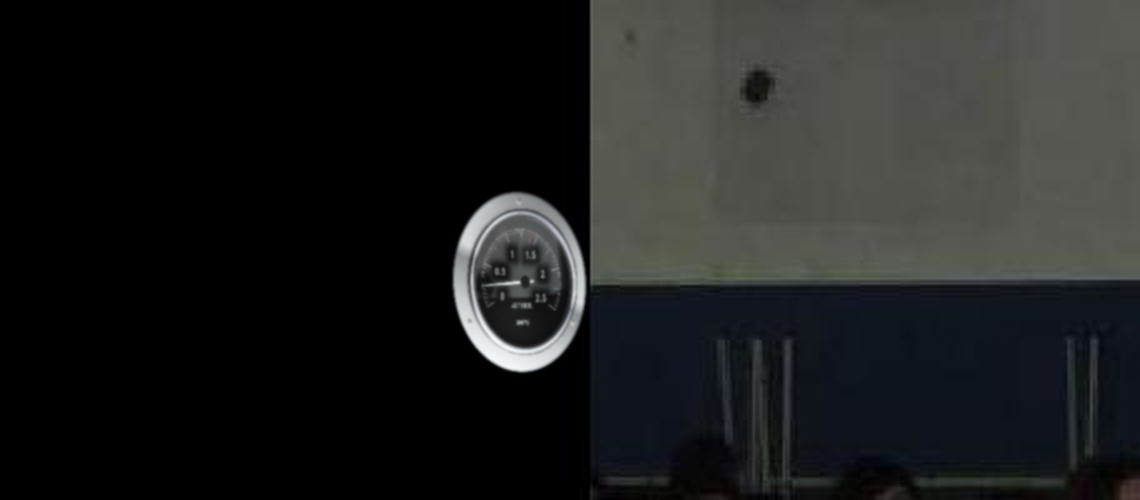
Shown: 0.25 A
